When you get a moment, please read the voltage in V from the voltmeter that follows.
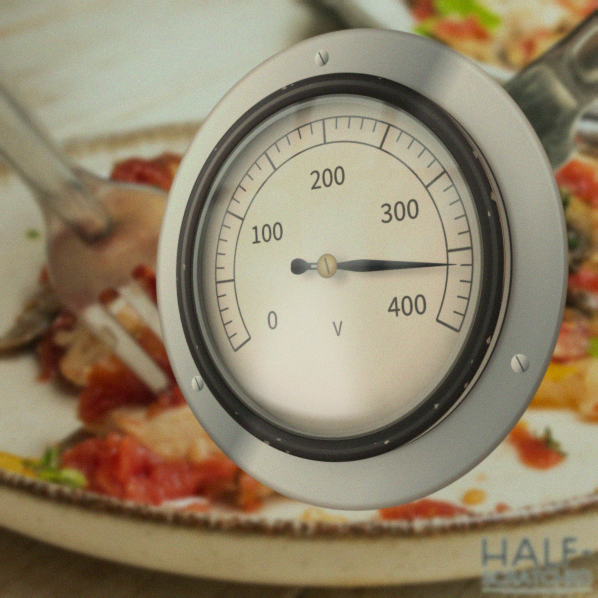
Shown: 360 V
